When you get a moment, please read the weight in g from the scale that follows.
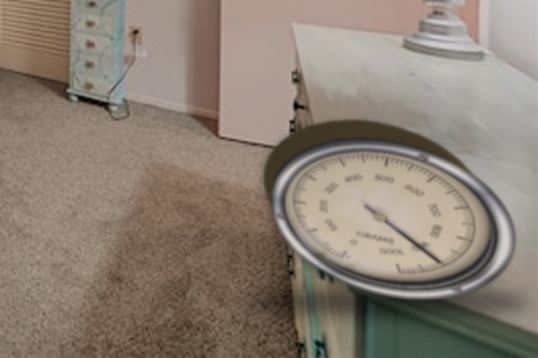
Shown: 900 g
